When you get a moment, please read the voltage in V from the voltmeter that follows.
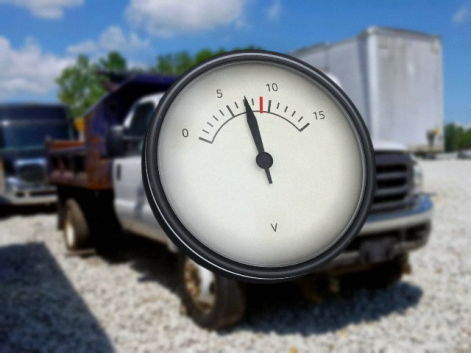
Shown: 7 V
